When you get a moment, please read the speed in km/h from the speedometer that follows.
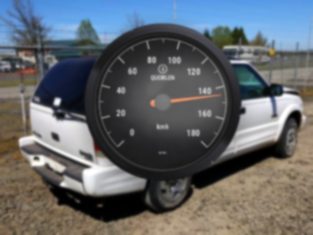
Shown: 145 km/h
